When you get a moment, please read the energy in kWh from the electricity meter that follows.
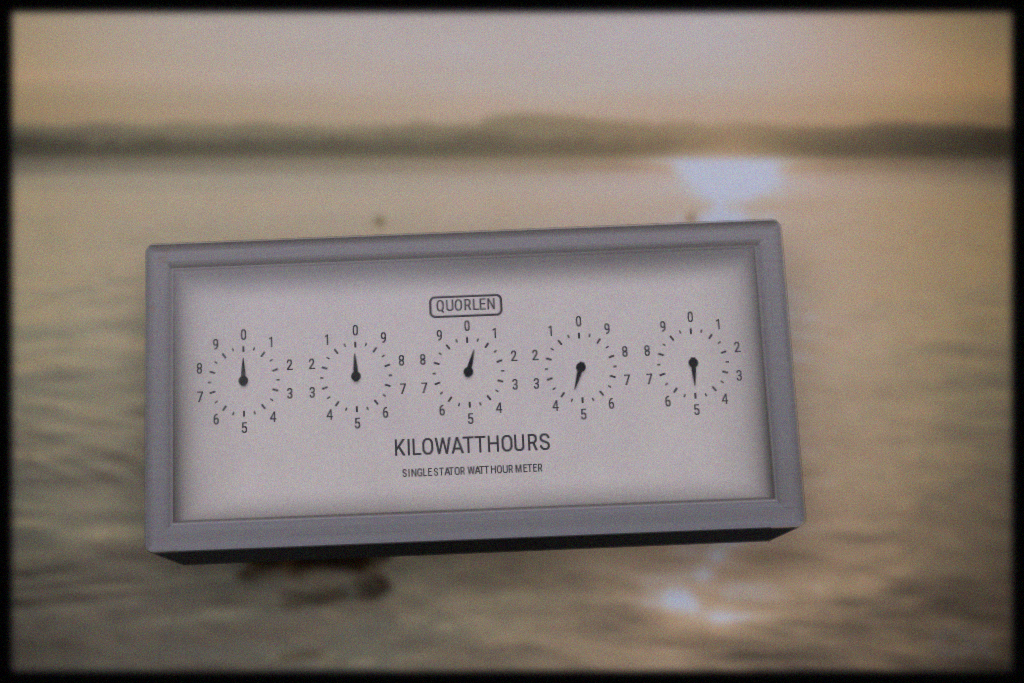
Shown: 45 kWh
